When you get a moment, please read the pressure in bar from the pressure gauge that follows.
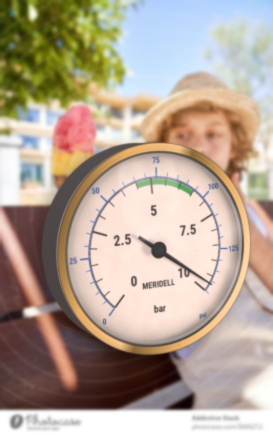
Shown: 9.75 bar
